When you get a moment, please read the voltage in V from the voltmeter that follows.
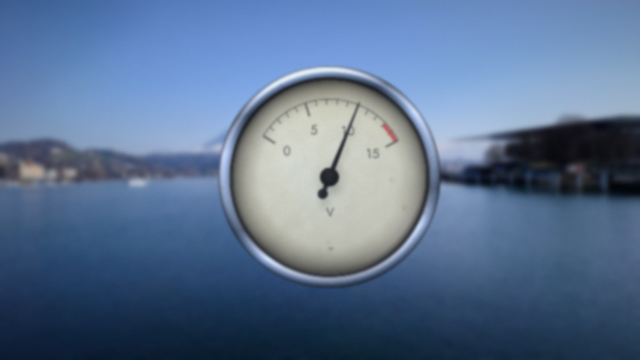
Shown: 10 V
